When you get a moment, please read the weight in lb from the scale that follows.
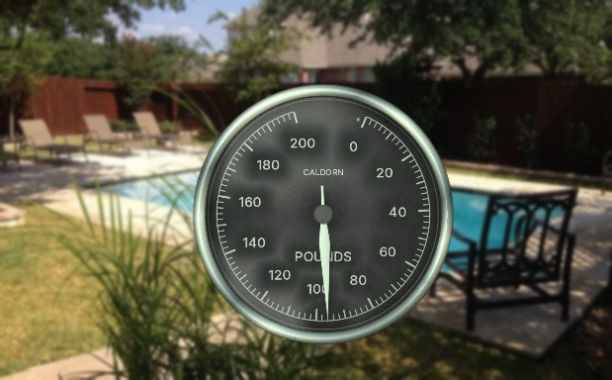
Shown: 96 lb
